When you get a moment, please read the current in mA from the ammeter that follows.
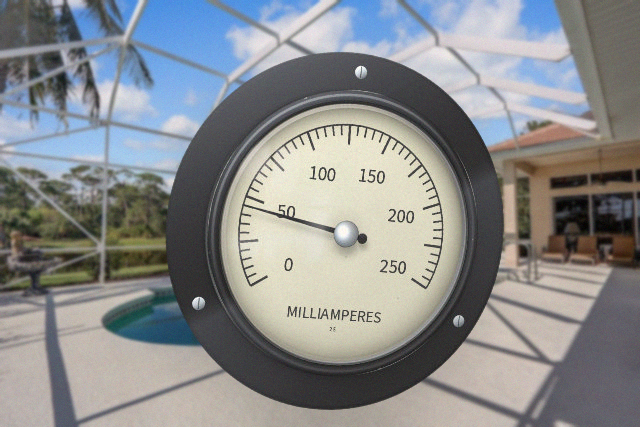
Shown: 45 mA
